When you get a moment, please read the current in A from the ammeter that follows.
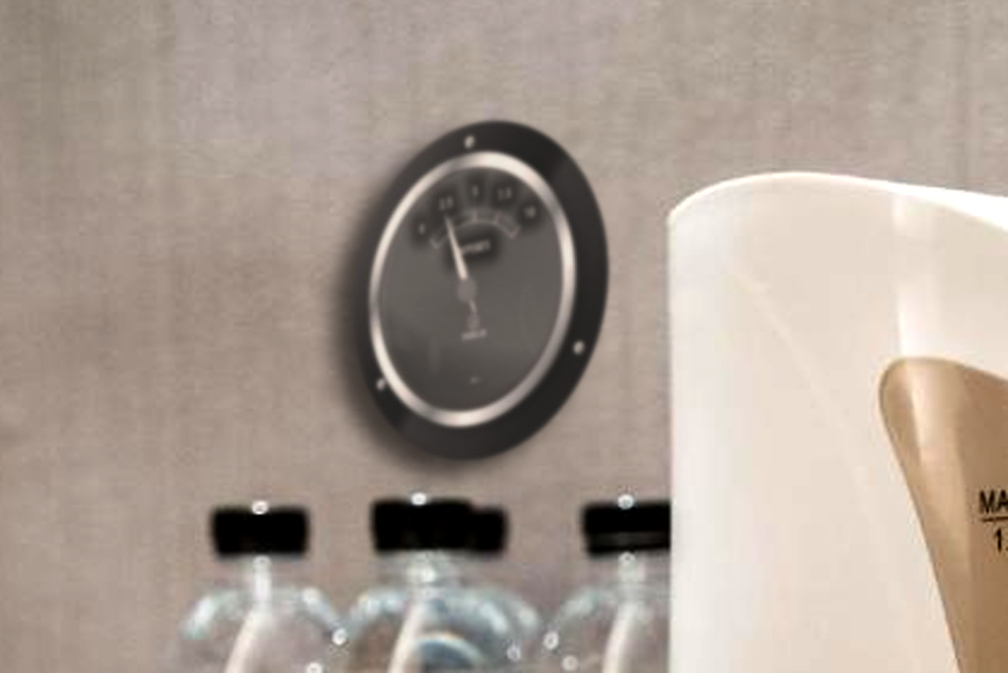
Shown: 2.5 A
